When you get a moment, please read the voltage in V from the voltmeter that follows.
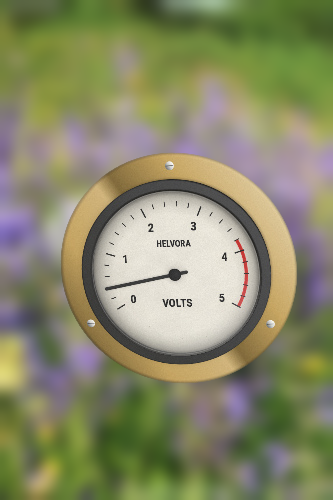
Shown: 0.4 V
